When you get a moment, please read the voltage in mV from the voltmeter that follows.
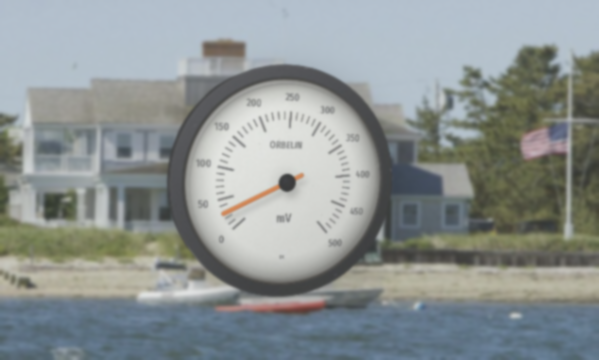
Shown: 30 mV
